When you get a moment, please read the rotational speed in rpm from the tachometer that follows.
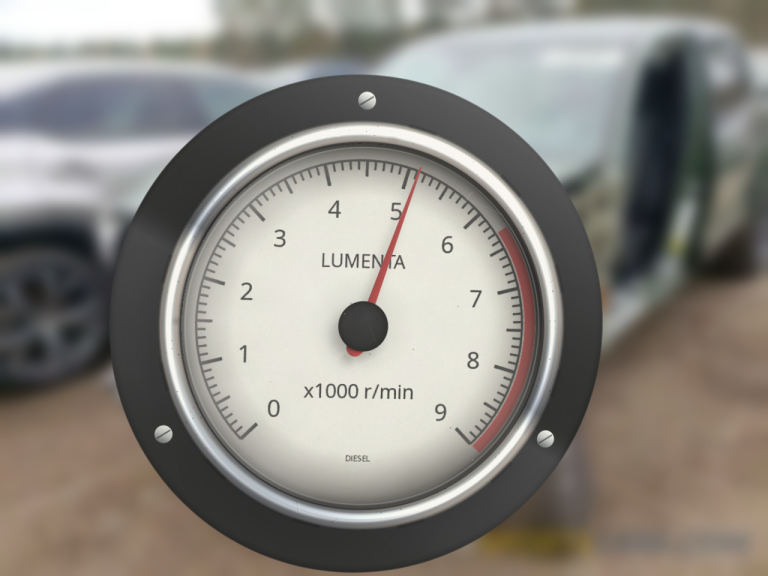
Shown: 5100 rpm
